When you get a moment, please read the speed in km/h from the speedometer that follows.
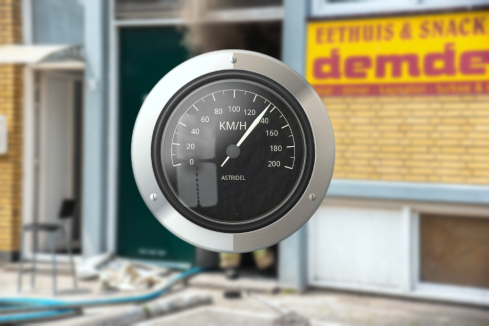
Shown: 135 km/h
